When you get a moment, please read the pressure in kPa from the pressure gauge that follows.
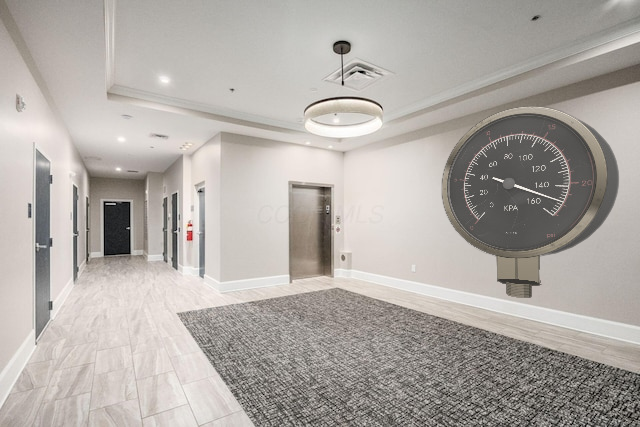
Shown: 150 kPa
